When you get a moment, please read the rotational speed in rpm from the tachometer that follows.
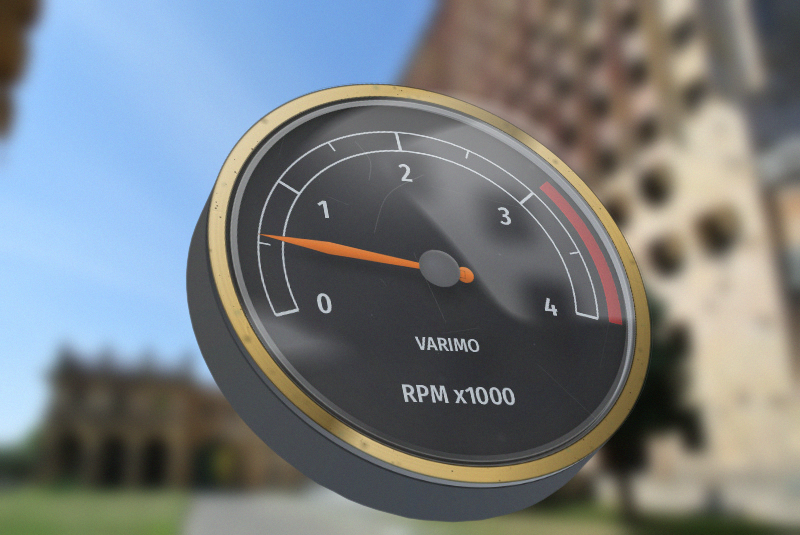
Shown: 500 rpm
